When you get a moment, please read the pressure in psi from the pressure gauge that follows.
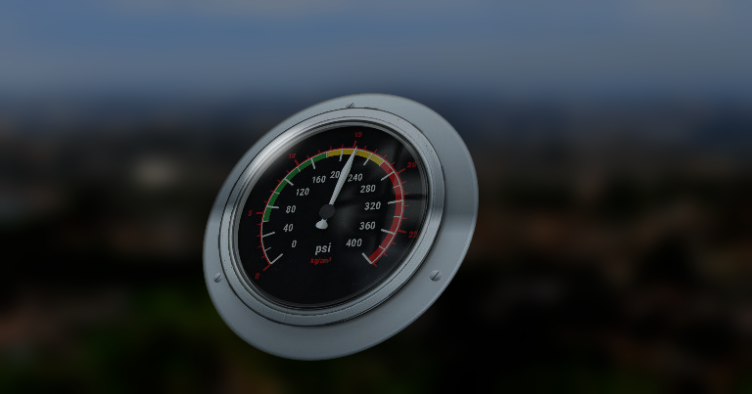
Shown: 220 psi
